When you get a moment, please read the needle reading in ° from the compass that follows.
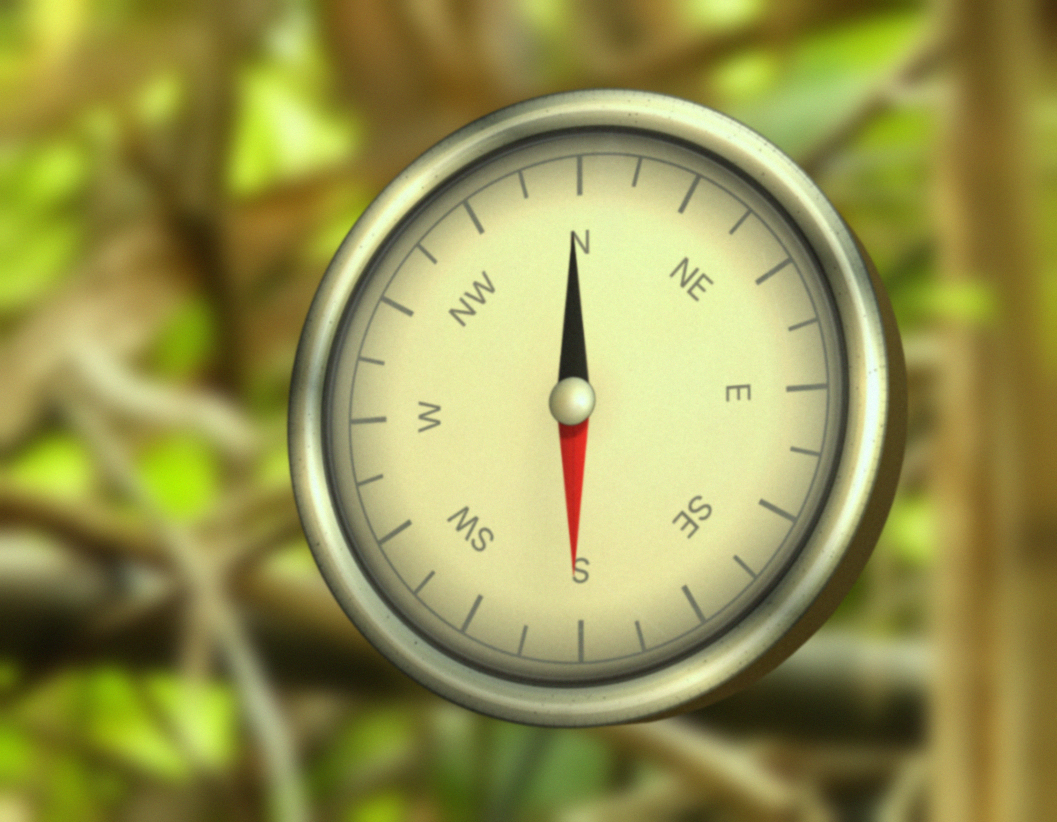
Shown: 180 °
